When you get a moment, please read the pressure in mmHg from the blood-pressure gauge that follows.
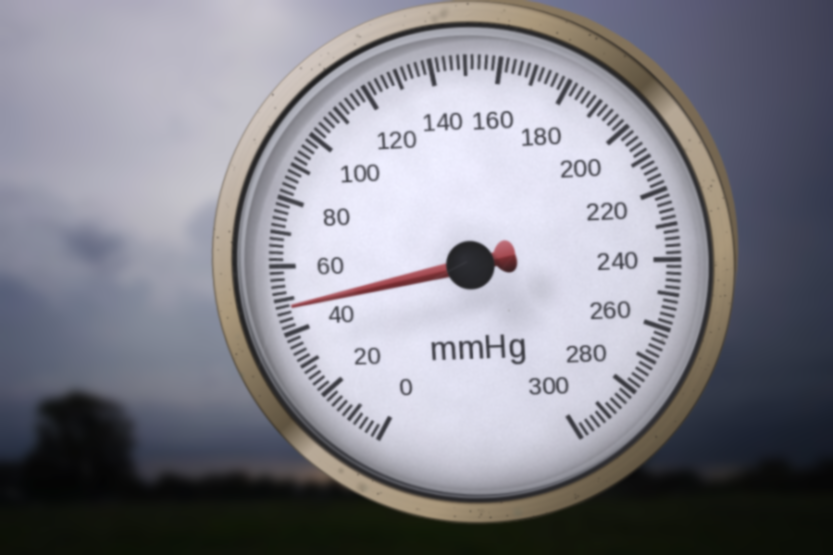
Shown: 48 mmHg
